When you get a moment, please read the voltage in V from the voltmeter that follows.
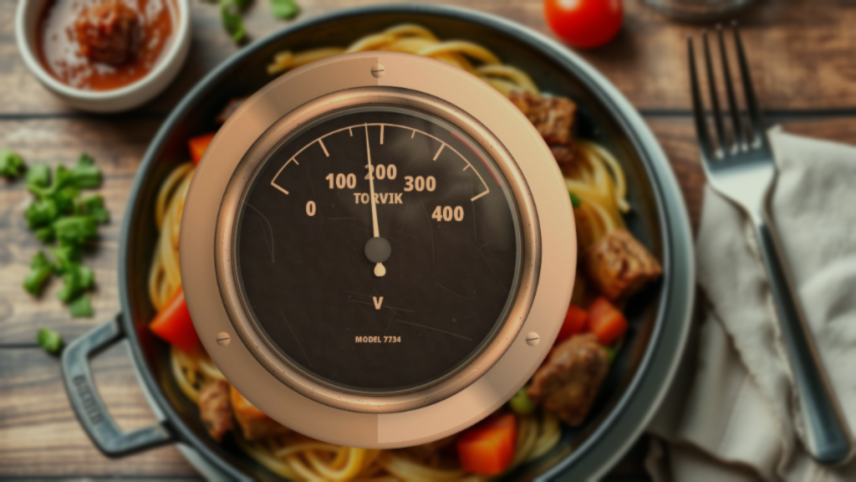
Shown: 175 V
